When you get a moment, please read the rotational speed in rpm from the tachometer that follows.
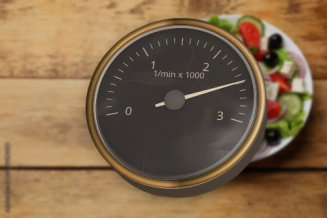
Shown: 2500 rpm
